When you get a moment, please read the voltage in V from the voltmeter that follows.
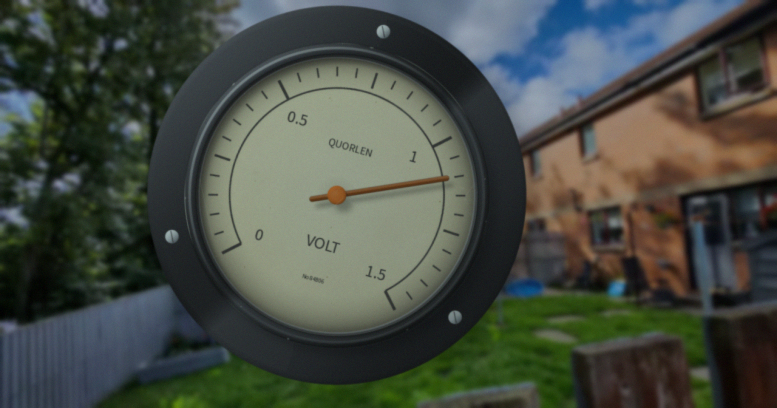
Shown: 1.1 V
